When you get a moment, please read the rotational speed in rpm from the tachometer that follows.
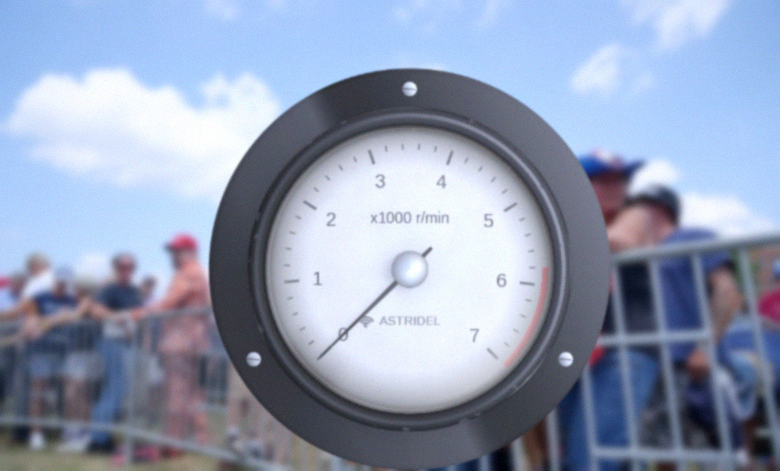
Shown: 0 rpm
